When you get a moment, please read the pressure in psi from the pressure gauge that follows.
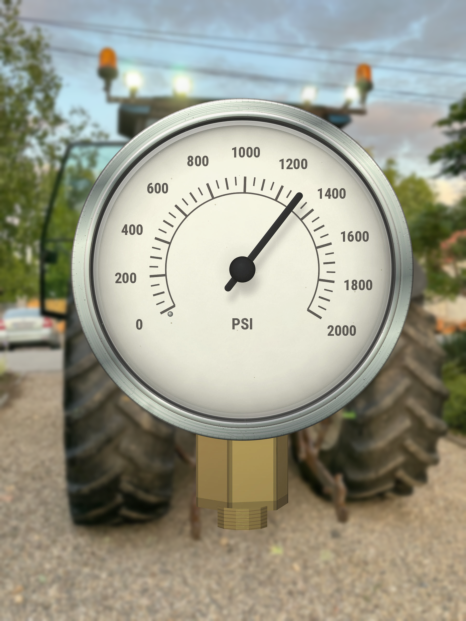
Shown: 1300 psi
